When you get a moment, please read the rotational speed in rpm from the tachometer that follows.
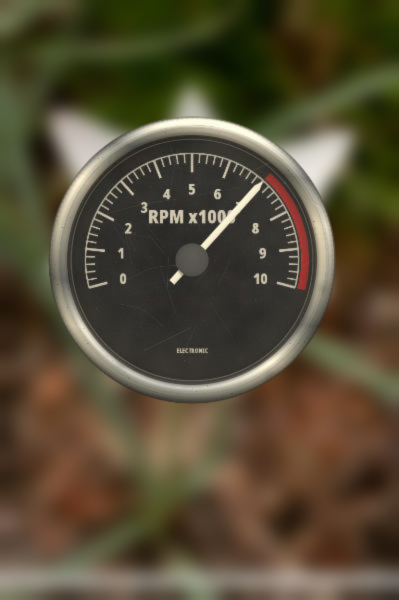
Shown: 7000 rpm
